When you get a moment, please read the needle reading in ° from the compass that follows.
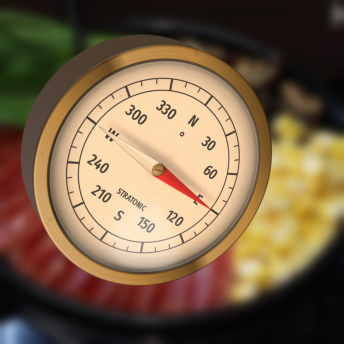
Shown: 90 °
